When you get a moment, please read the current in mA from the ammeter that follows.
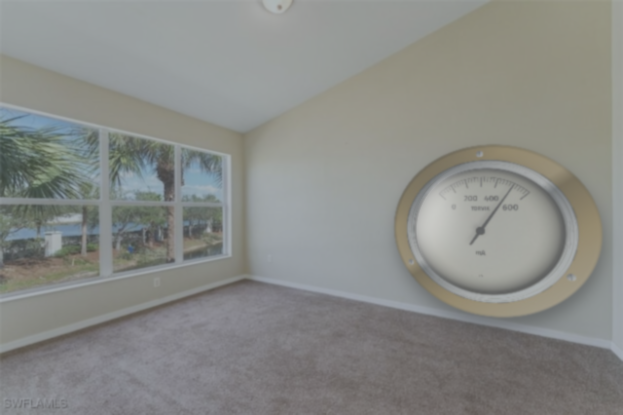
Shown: 500 mA
